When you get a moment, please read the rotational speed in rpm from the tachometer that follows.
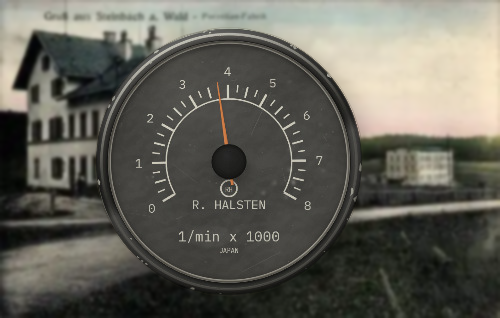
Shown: 3750 rpm
